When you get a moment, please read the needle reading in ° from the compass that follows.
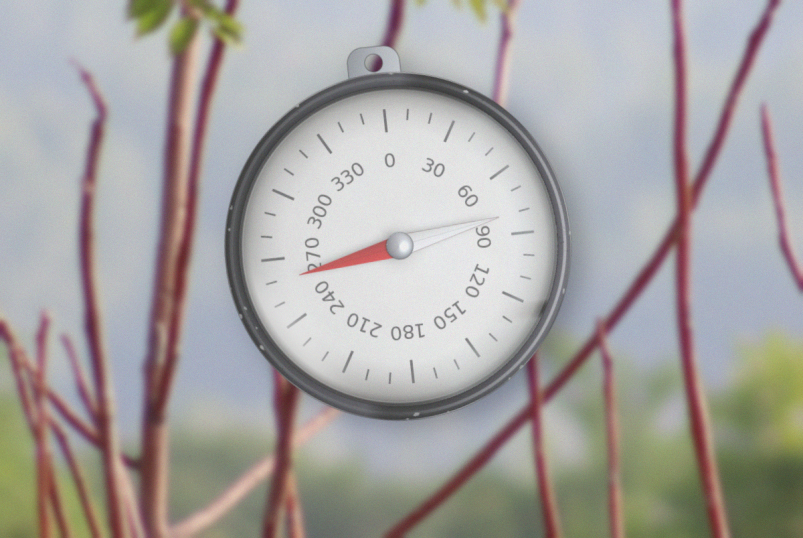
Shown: 260 °
